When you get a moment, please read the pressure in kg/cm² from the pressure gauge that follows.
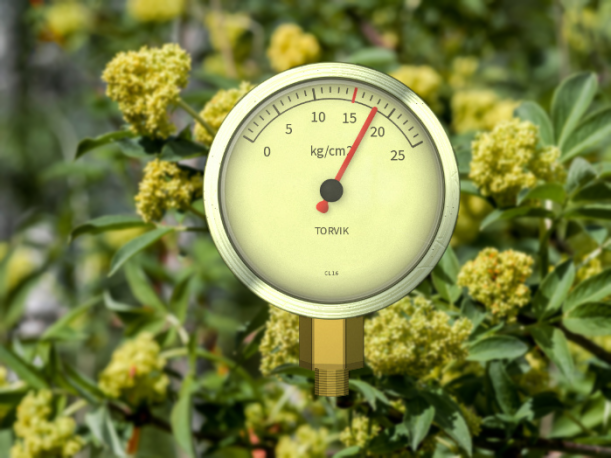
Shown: 18 kg/cm²
